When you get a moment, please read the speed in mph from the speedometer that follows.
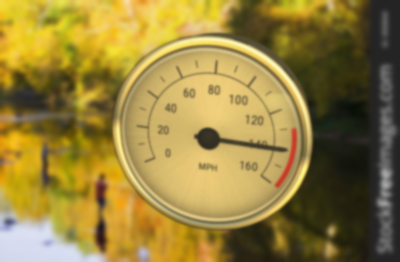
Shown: 140 mph
